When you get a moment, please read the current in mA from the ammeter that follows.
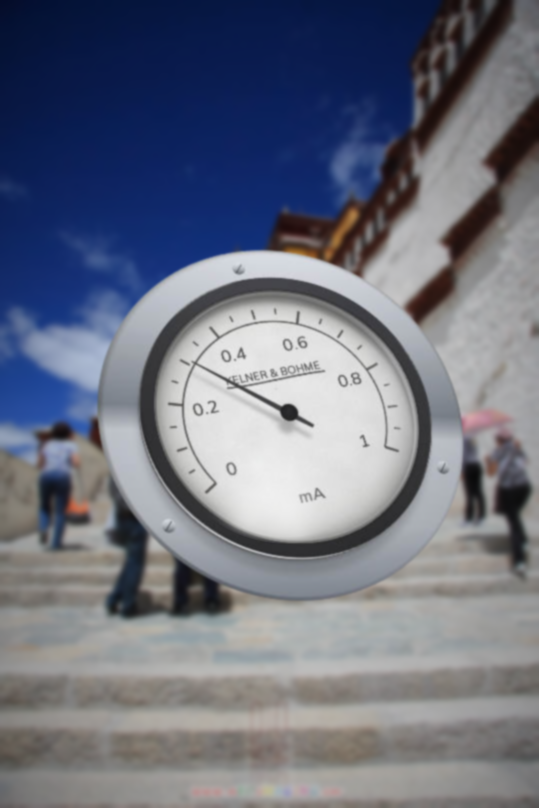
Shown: 0.3 mA
